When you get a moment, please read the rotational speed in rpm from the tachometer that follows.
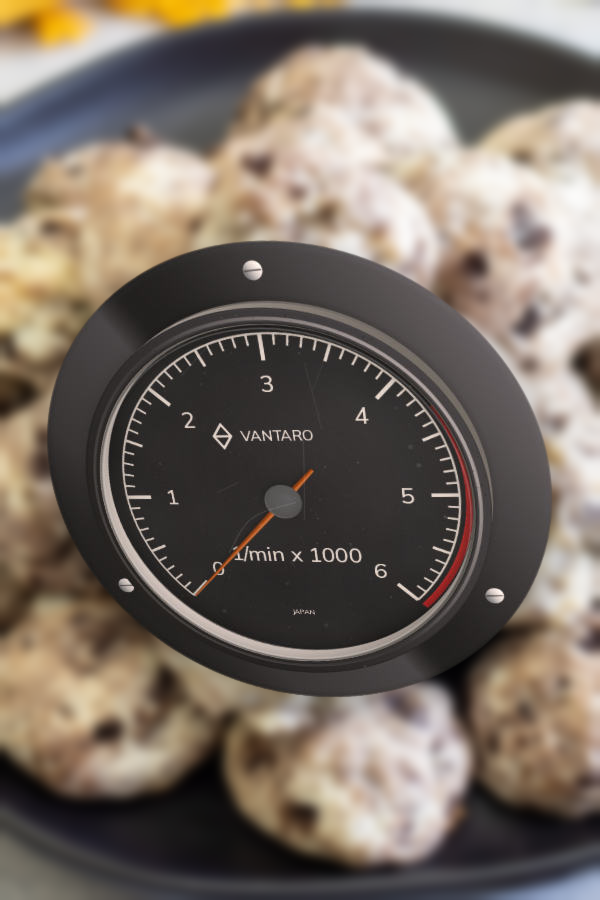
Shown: 0 rpm
